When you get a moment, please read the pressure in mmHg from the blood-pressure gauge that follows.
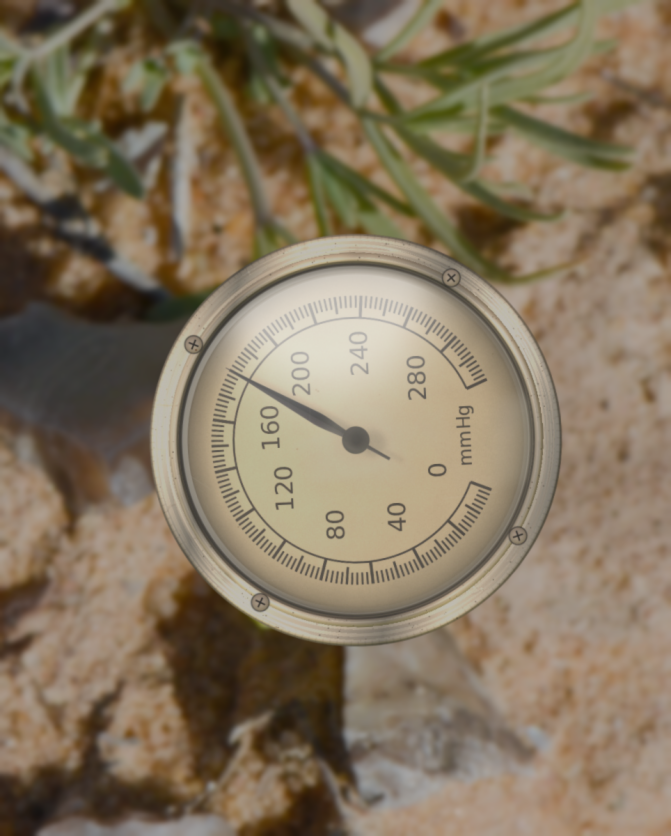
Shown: 180 mmHg
